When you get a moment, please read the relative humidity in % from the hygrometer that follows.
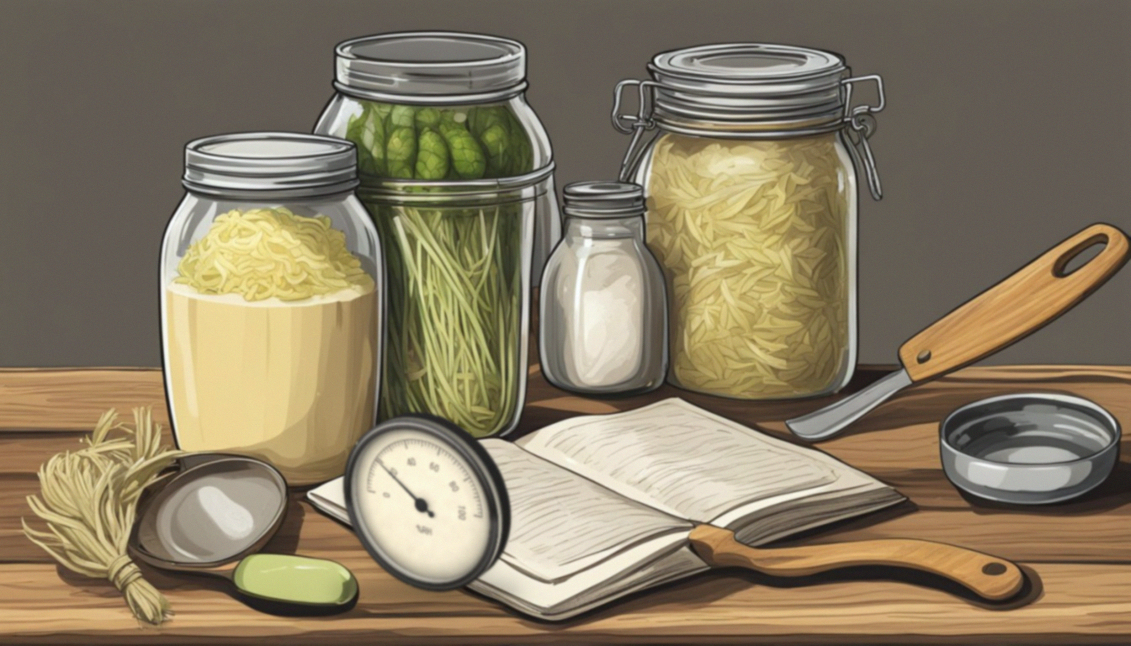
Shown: 20 %
